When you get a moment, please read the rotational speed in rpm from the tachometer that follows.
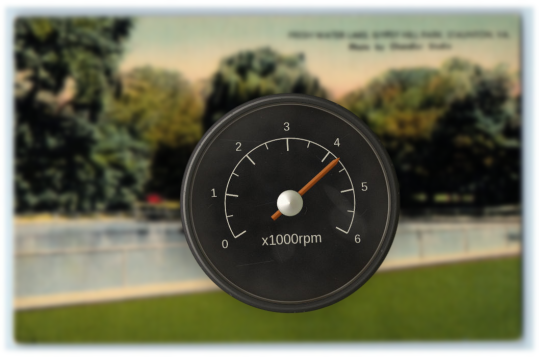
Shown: 4250 rpm
